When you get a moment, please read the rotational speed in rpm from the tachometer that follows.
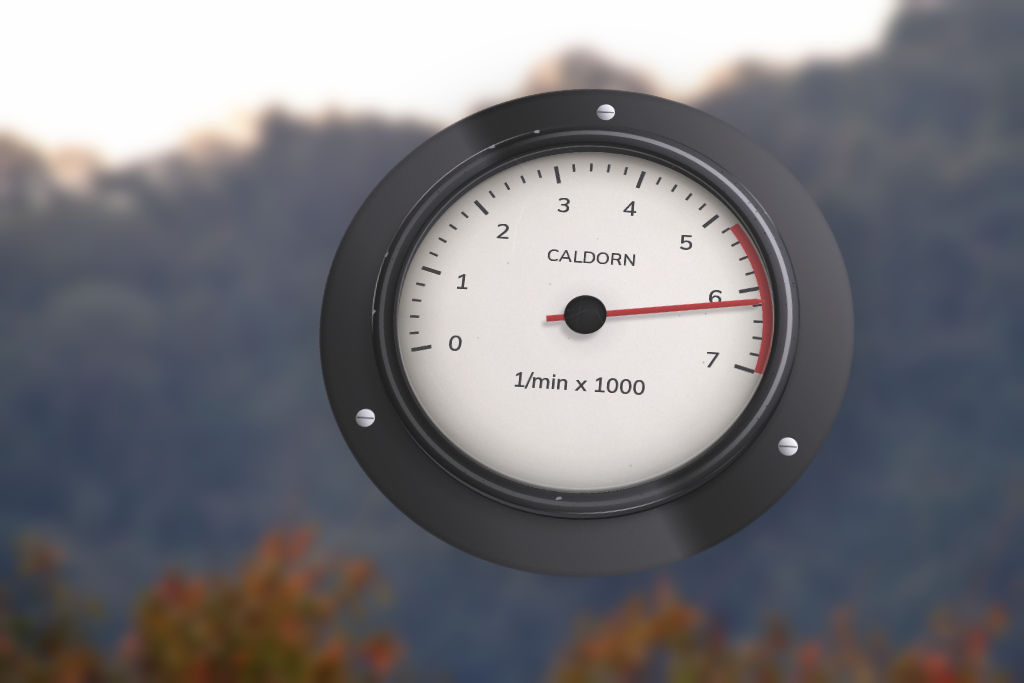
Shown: 6200 rpm
